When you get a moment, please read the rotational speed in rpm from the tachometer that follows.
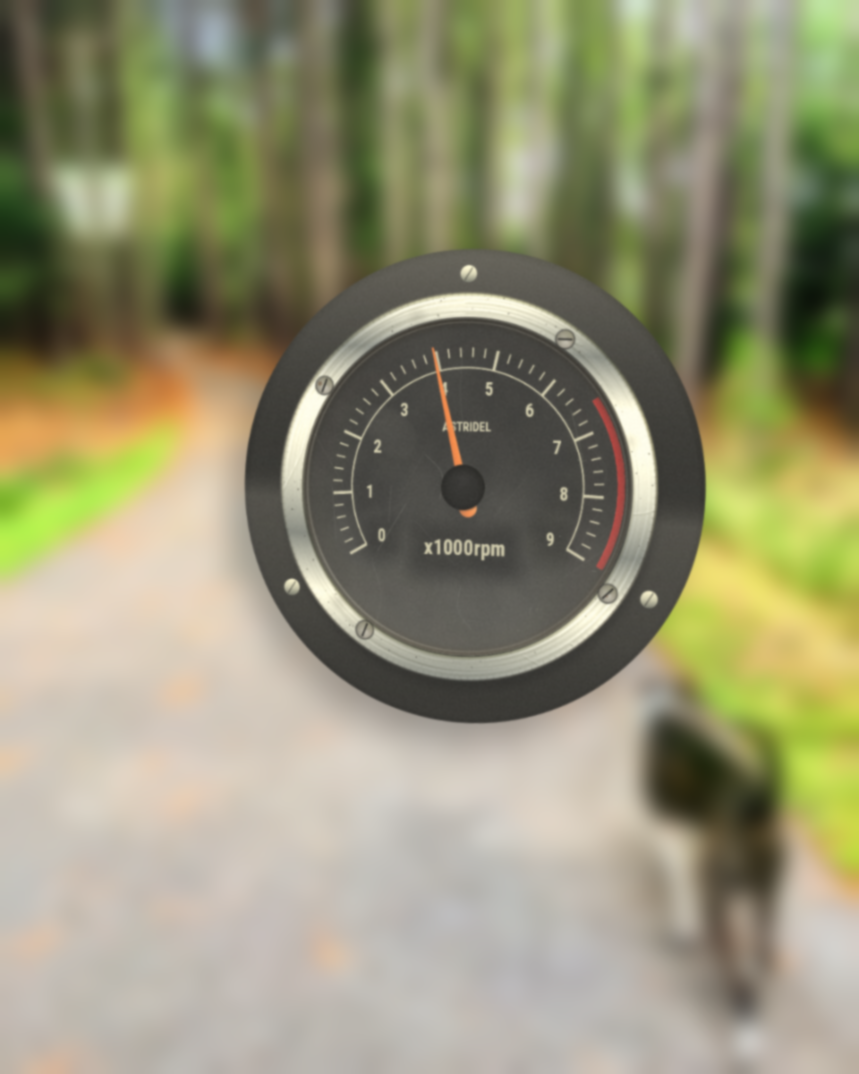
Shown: 4000 rpm
